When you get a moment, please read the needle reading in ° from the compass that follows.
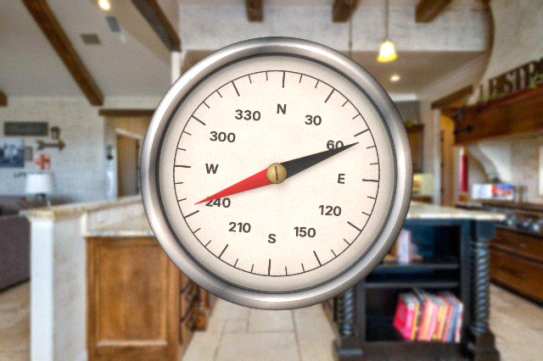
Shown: 245 °
